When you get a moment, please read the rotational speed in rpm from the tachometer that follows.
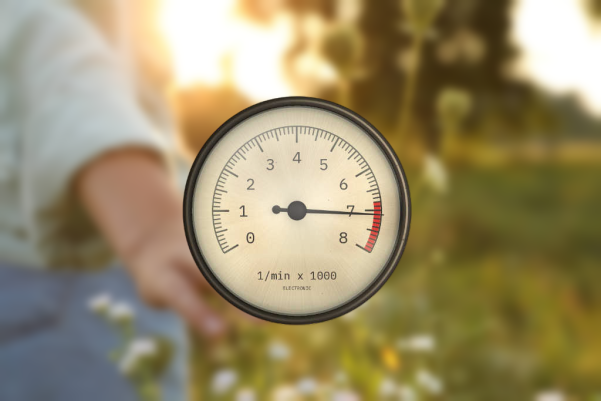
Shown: 7100 rpm
